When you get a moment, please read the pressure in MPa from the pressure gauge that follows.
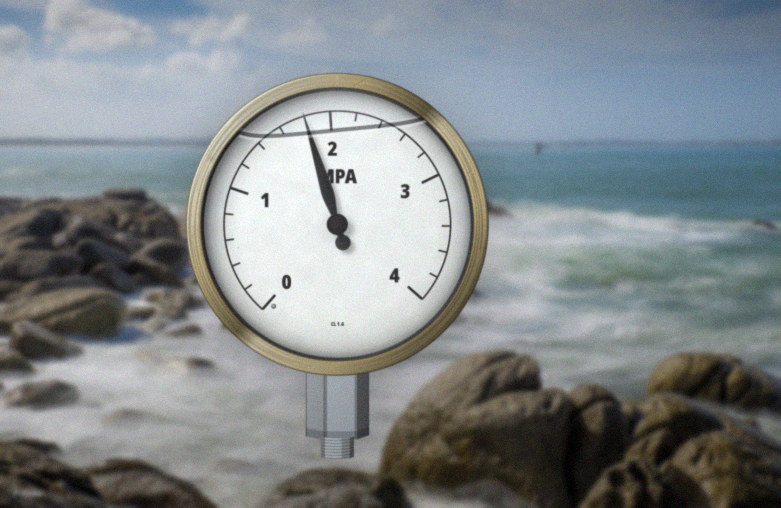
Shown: 1.8 MPa
